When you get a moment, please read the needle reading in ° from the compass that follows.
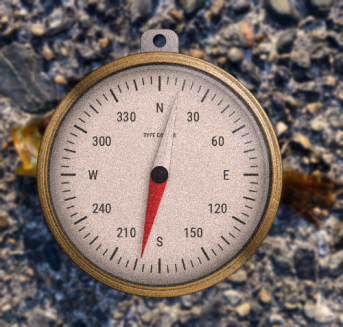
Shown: 192.5 °
